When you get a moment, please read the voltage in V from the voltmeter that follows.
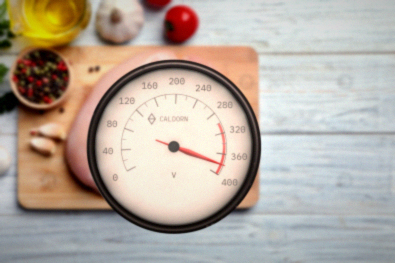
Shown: 380 V
